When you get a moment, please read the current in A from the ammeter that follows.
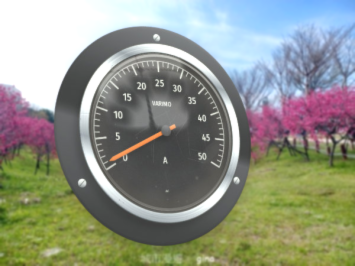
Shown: 1 A
